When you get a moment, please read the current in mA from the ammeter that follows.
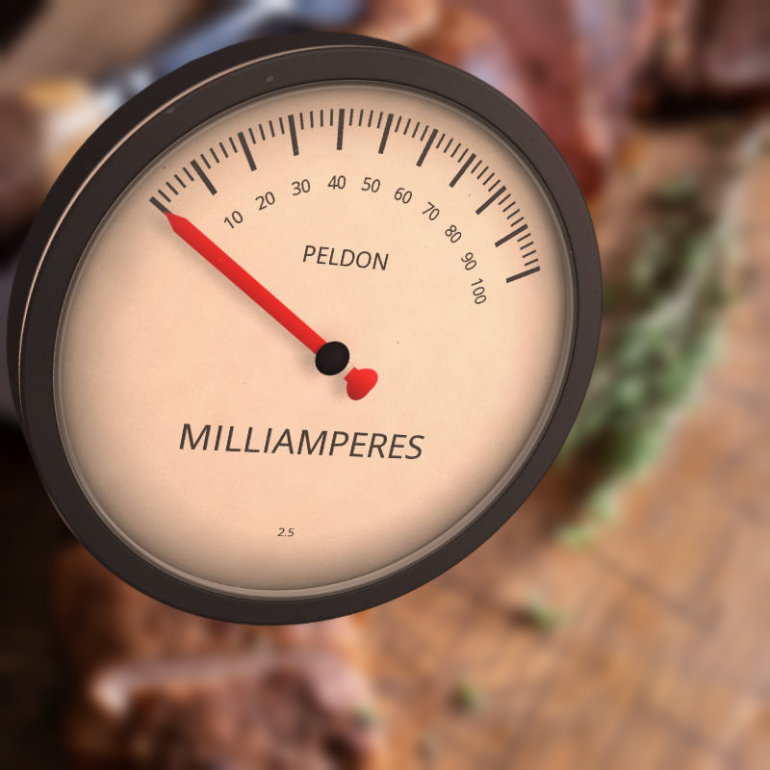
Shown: 0 mA
